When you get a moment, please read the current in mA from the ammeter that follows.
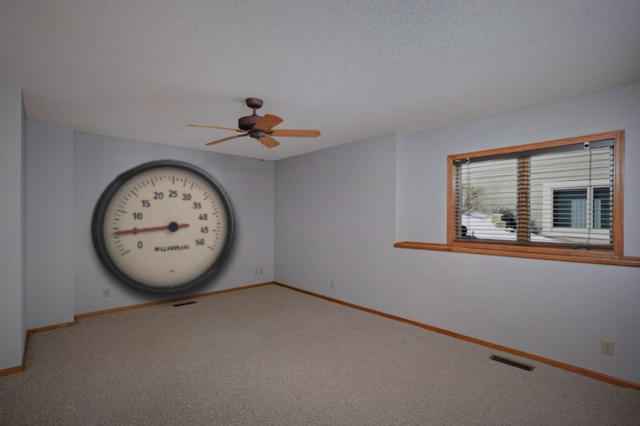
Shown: 5 mA
